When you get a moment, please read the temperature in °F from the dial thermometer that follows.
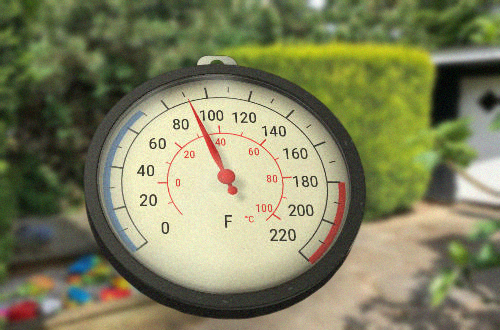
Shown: 90 °F
